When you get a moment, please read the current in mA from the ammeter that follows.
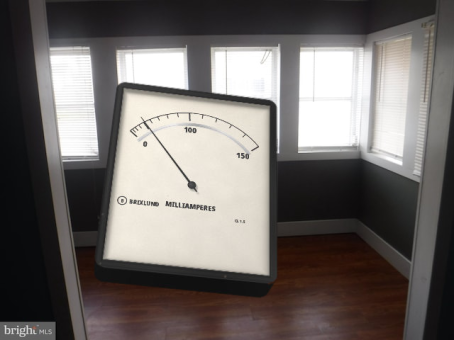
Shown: 50 mA
